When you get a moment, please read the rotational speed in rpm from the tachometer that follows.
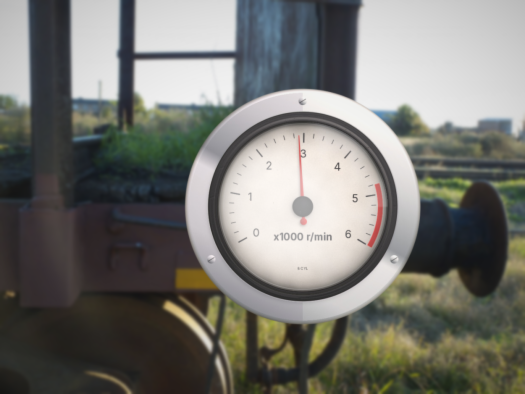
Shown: 2900 rpm
